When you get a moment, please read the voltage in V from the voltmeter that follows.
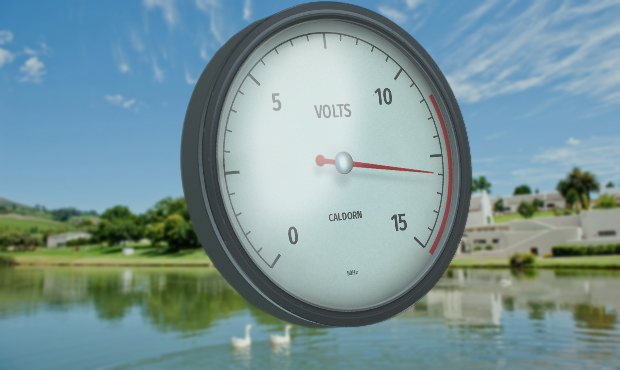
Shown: 13 V
